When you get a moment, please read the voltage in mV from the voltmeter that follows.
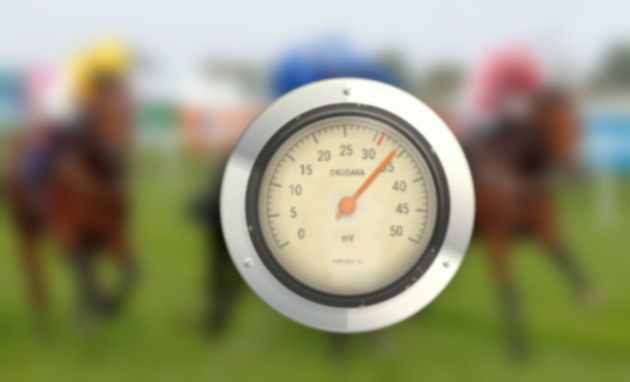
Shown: 34 mV
